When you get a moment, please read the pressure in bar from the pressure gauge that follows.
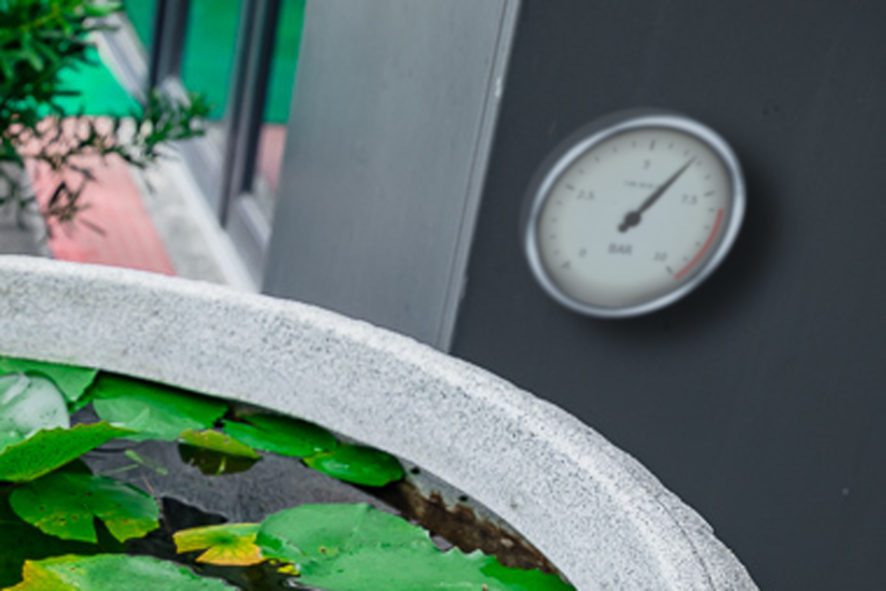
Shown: 6.25 bar
